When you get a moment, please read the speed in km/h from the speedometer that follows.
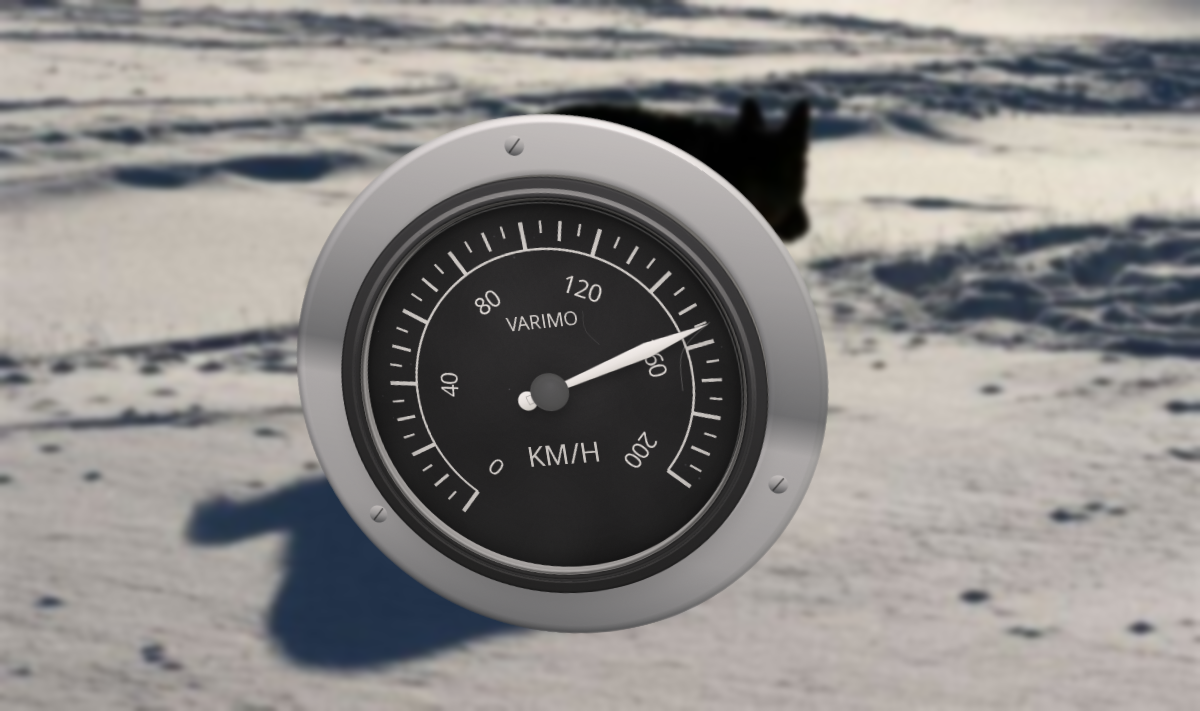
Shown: 155 km/h
